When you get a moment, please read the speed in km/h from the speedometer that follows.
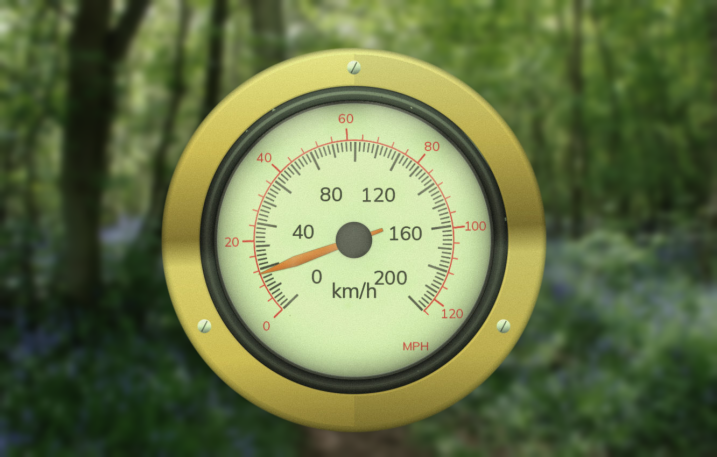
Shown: 18 km/h
